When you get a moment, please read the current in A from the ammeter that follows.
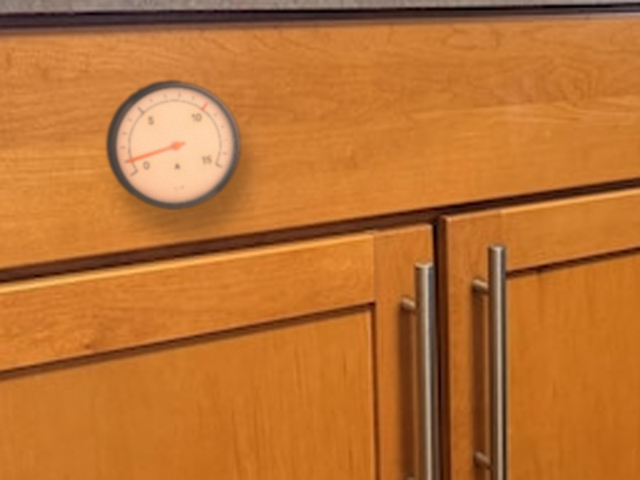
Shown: 1 A
